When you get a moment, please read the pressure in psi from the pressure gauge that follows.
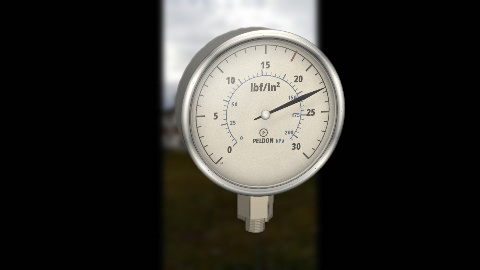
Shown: 22.5 psi
